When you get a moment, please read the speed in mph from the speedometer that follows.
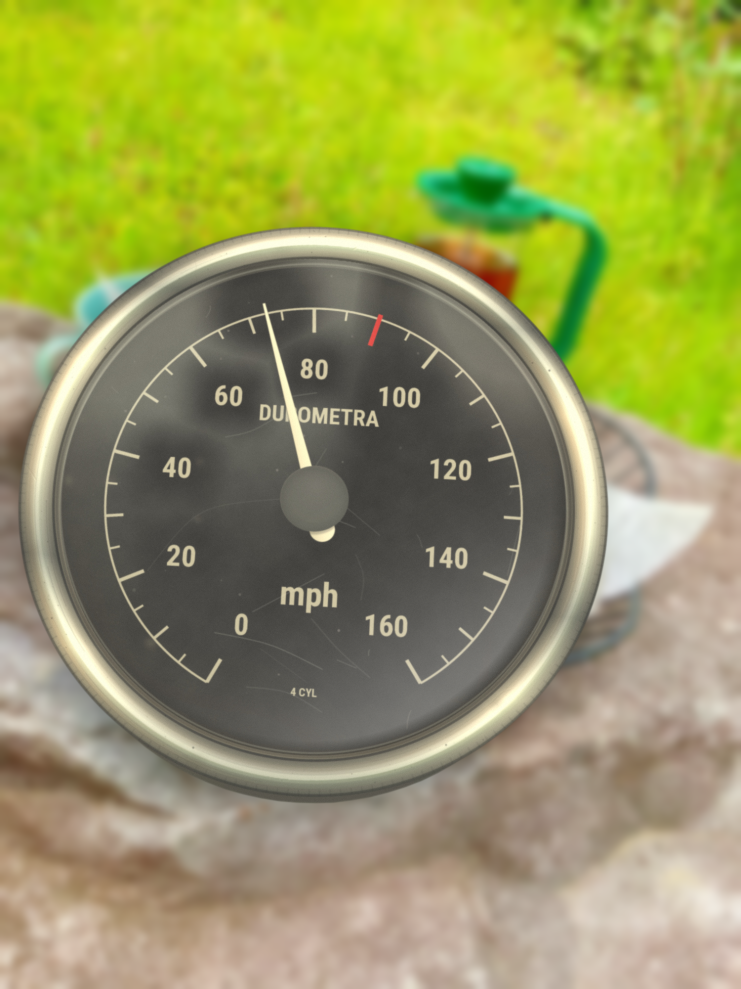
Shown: 72.5 mph
